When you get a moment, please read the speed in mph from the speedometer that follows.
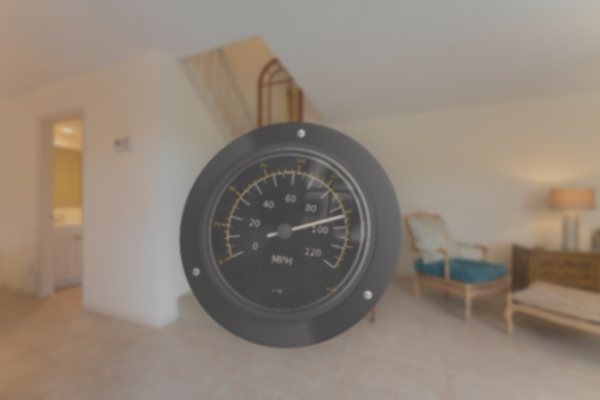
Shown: 95 mph
